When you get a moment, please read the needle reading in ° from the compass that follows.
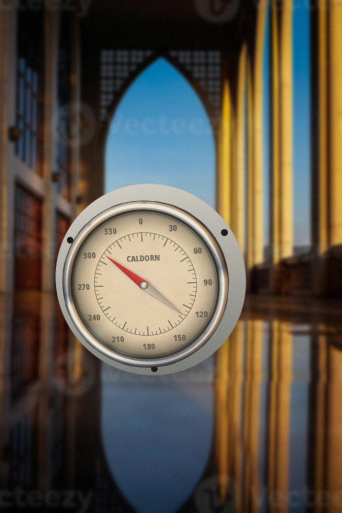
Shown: 310 °
